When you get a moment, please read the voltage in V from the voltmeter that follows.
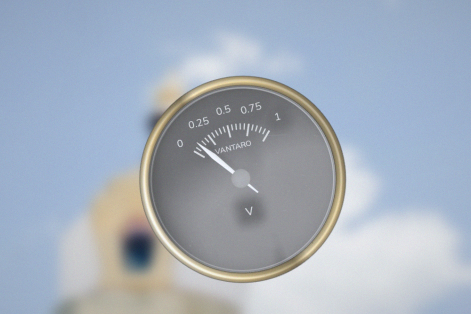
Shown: 0.1 V
